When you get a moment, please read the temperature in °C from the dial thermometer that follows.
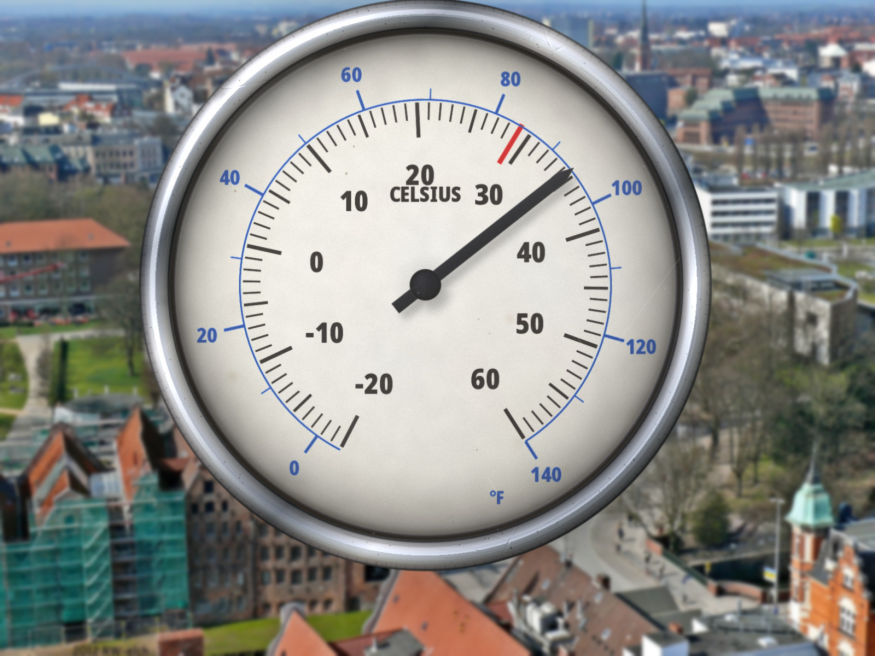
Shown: 34.5 °C
